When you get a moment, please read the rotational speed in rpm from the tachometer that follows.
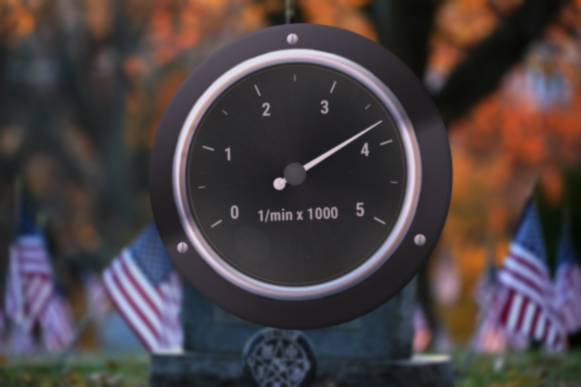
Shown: 3750 rpm
